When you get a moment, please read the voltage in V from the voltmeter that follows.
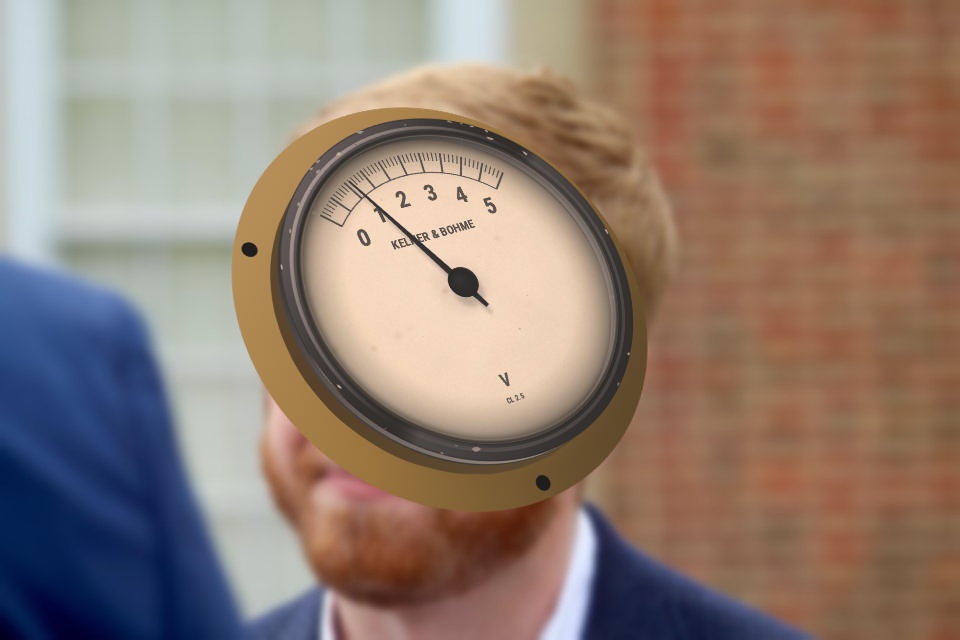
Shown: 1 V
